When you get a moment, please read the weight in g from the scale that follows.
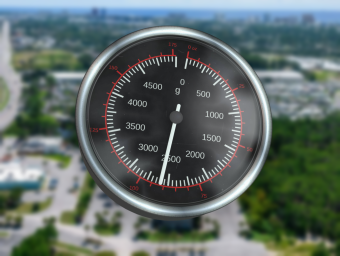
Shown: 2600 g
